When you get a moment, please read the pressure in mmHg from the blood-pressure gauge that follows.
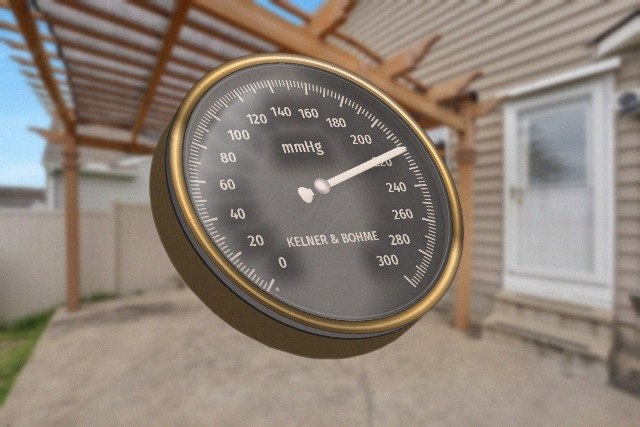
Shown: 220 mmHg
